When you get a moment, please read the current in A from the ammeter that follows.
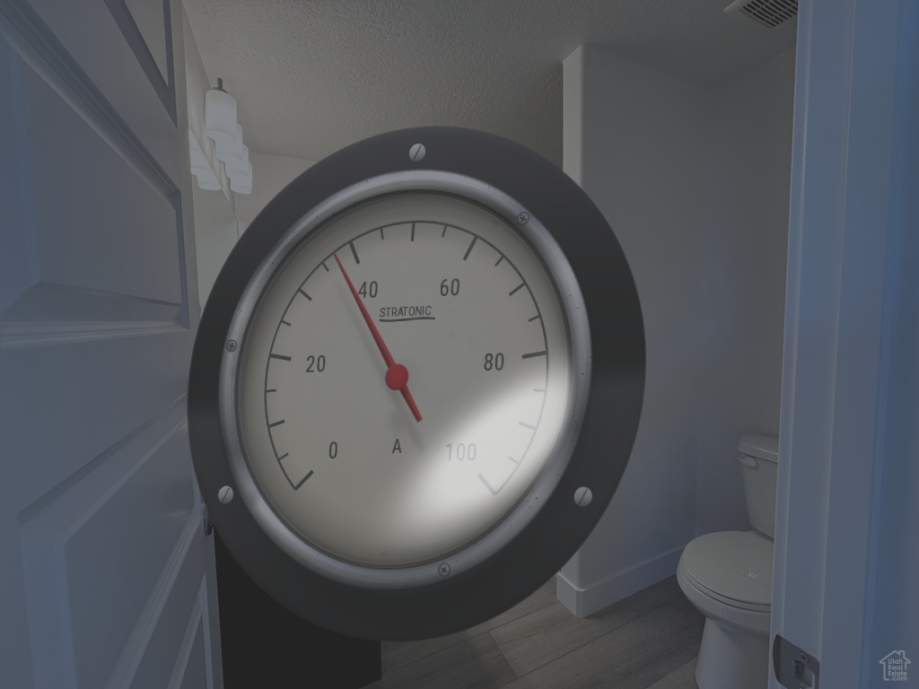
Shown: 37.5 A
